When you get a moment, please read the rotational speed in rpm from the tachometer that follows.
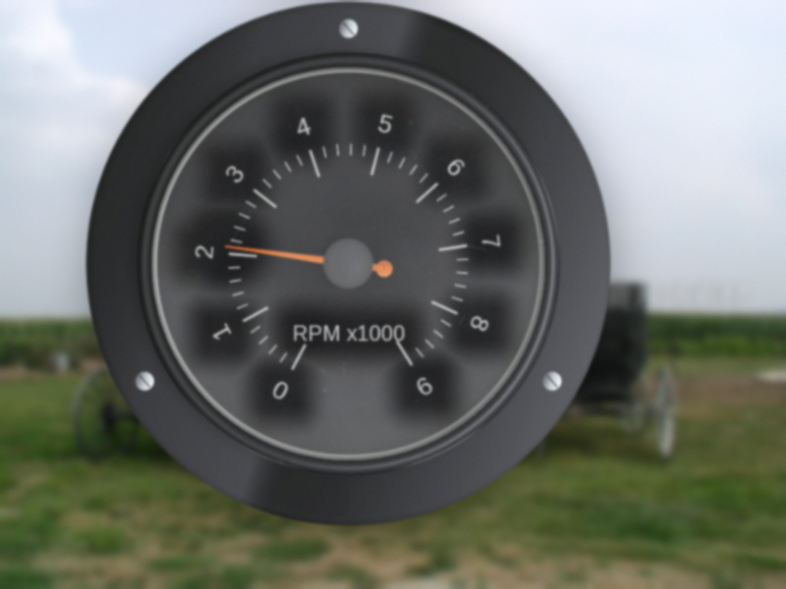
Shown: 2100 rpm
